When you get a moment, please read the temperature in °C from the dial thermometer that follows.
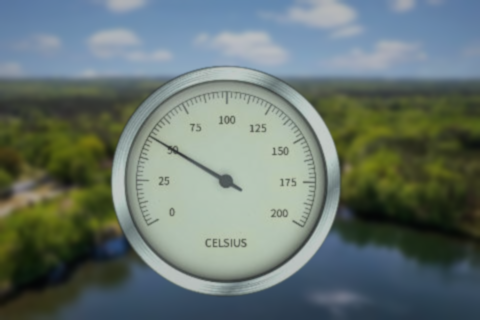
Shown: 50 °C
